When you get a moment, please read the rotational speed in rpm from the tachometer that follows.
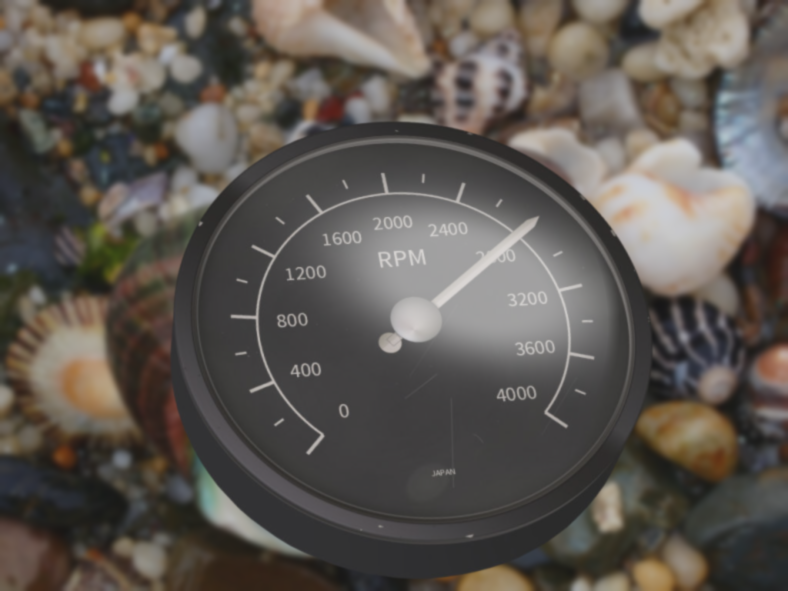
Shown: 2800 rpm
